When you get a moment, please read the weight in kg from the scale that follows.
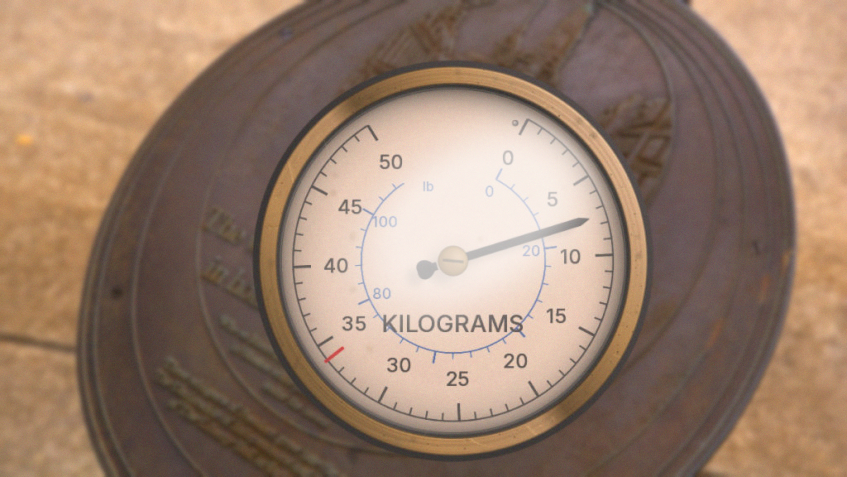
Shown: 7.5 kg
